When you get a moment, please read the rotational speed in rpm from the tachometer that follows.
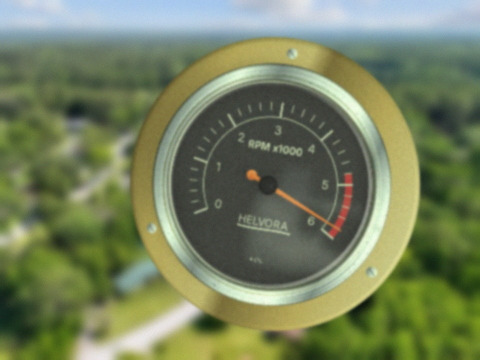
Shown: 5800 rpm
